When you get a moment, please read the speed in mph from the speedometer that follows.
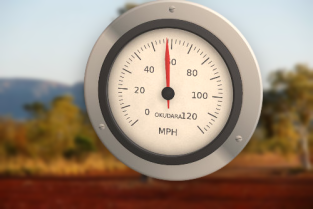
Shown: 58 mph
